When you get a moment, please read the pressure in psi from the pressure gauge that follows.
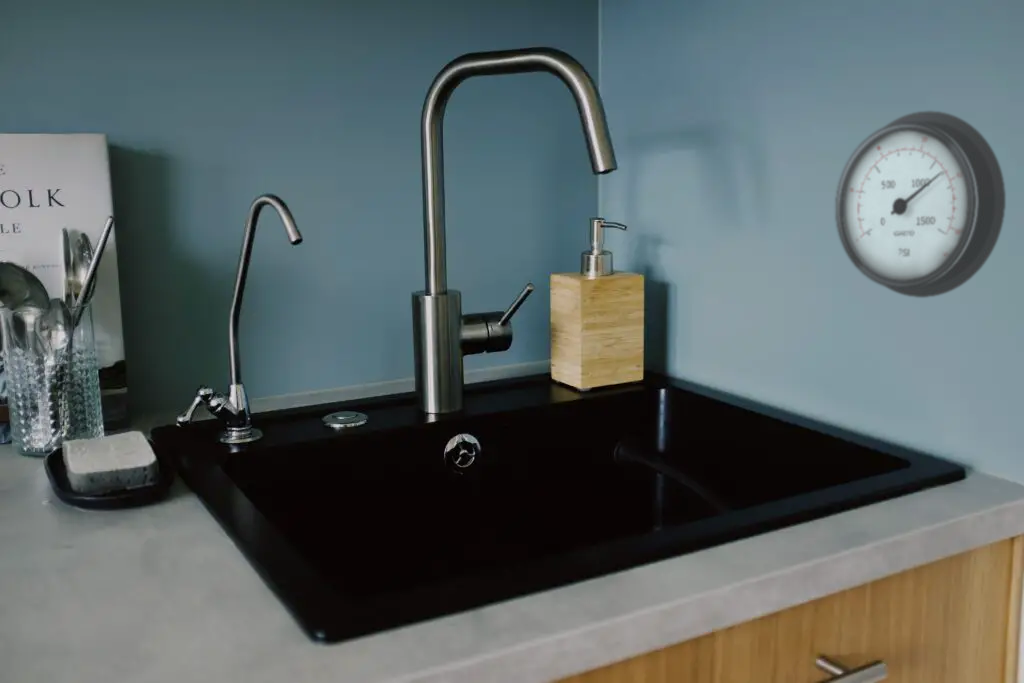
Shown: 1100 psi
